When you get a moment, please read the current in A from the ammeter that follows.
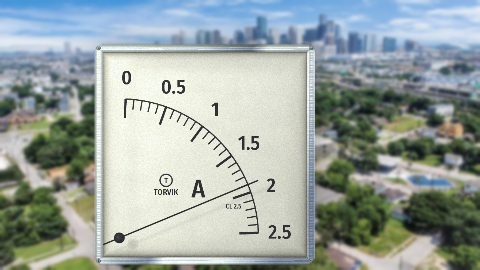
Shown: 1.9 A
